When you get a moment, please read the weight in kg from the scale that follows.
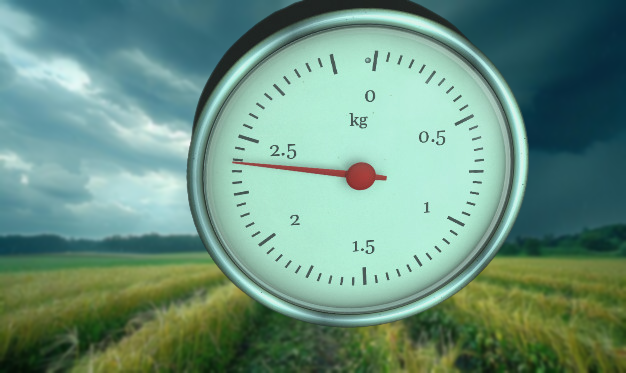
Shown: 2.4 kg
